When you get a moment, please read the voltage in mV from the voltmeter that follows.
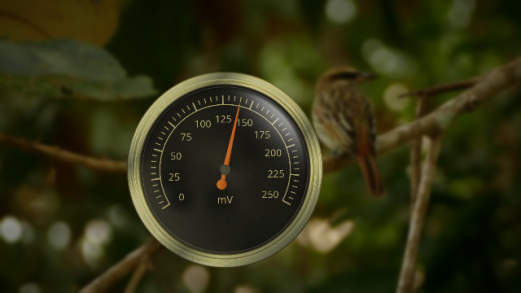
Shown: 140 mV
